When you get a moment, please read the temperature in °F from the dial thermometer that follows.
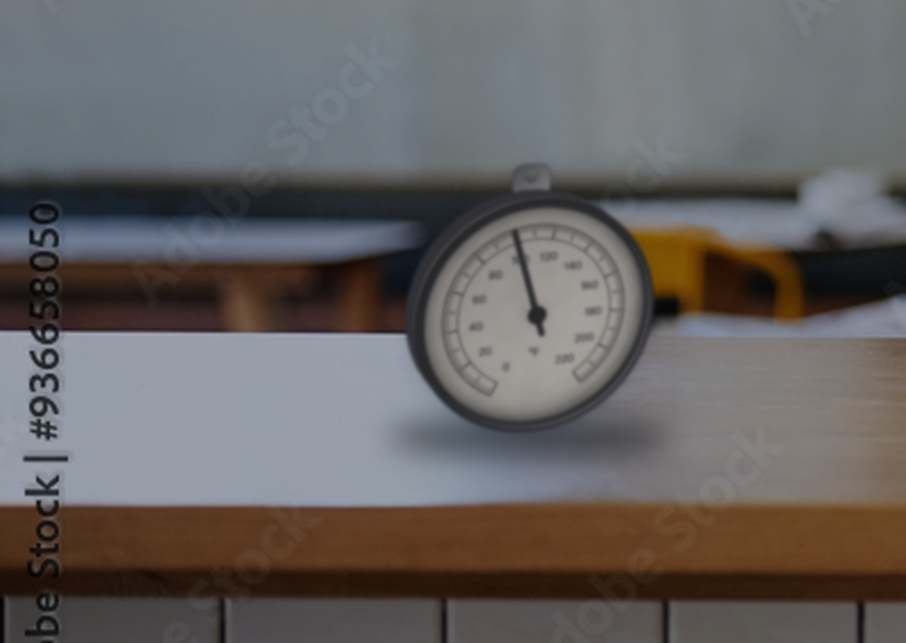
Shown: 100 °F
